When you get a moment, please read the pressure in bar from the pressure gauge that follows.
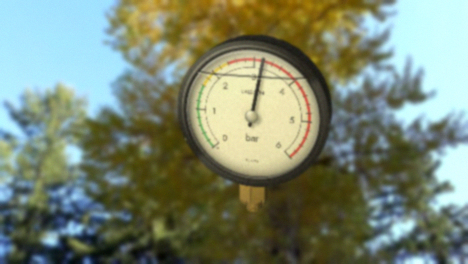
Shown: 3.2 bar
